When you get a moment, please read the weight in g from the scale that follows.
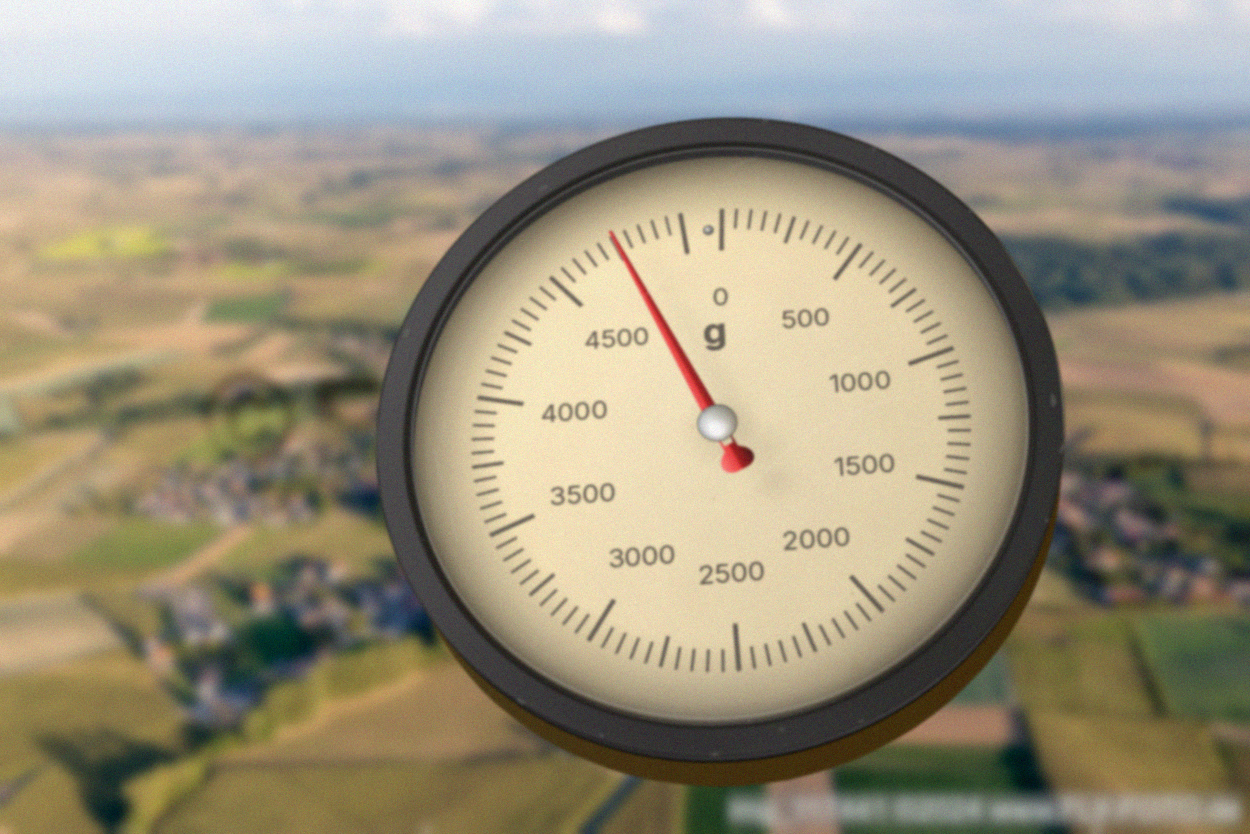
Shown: 4750 g
